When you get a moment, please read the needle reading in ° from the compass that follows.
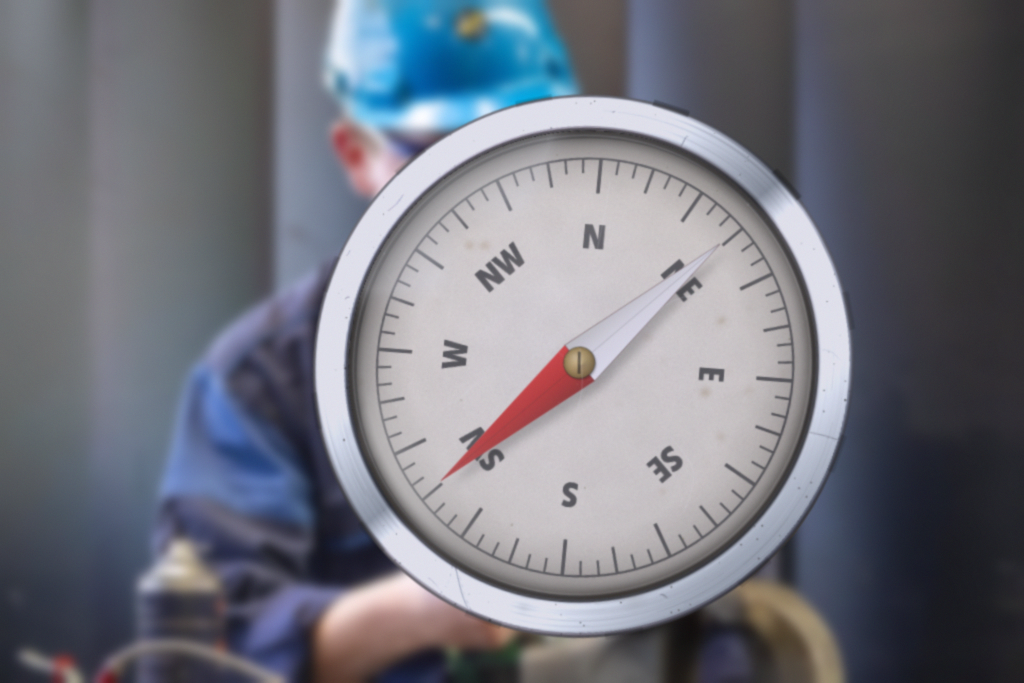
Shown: 225 °
